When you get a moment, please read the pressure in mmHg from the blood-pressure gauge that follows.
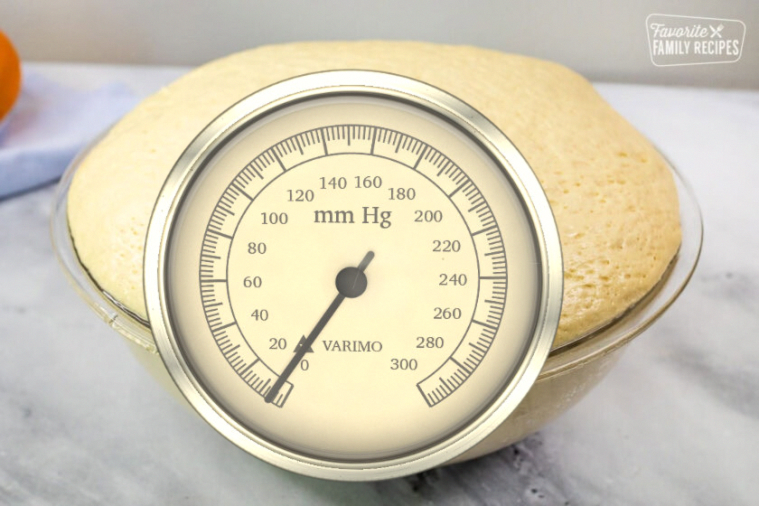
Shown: 6 mmHg
